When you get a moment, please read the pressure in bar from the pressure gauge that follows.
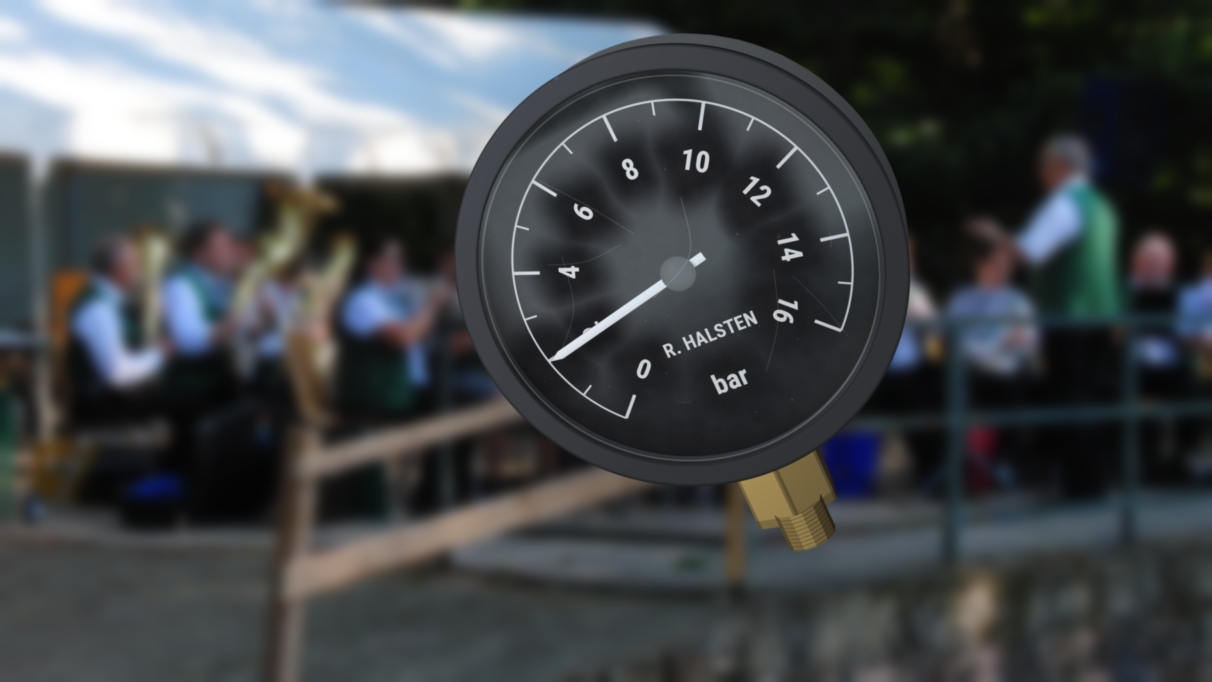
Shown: 2 bar
